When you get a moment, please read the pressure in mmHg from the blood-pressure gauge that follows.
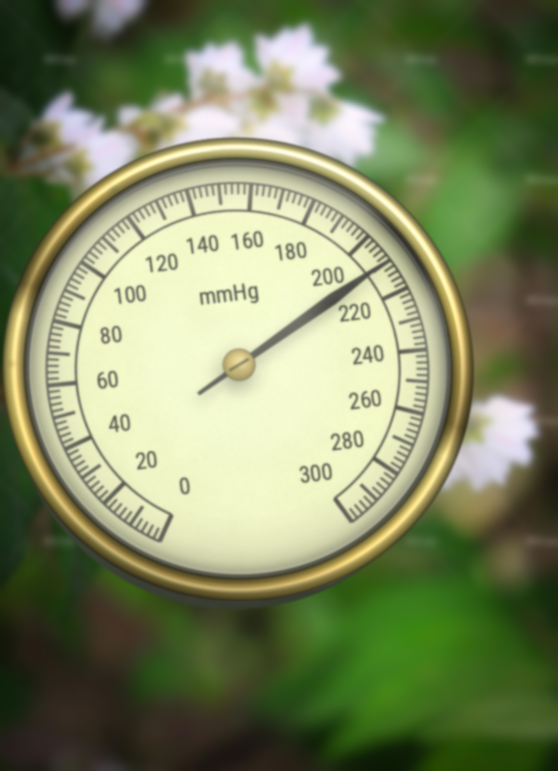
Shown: 210 mmHg
